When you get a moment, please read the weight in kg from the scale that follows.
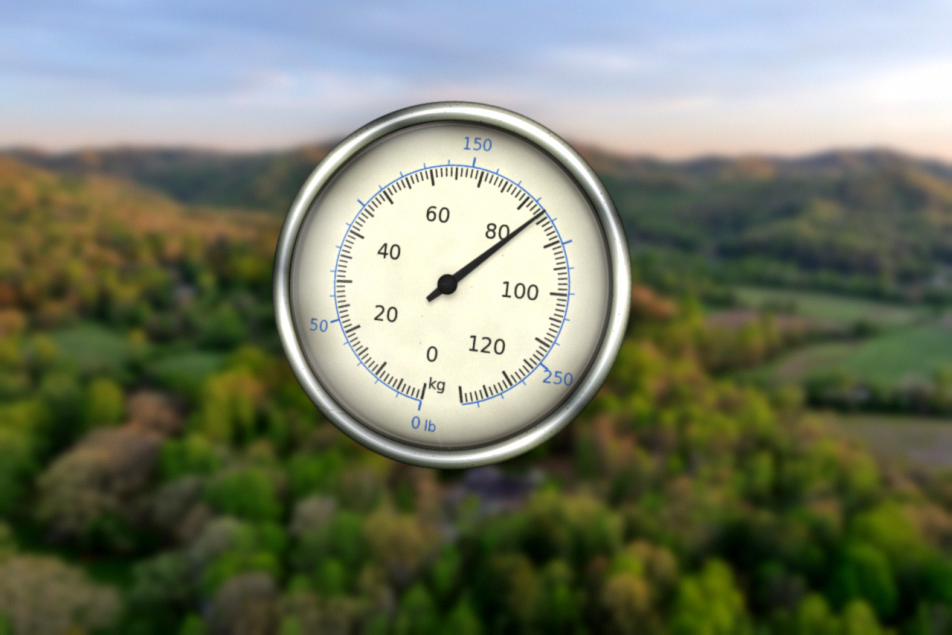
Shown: 84 kg
